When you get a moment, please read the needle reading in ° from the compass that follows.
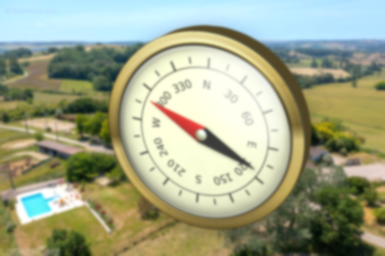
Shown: 292.5 °
